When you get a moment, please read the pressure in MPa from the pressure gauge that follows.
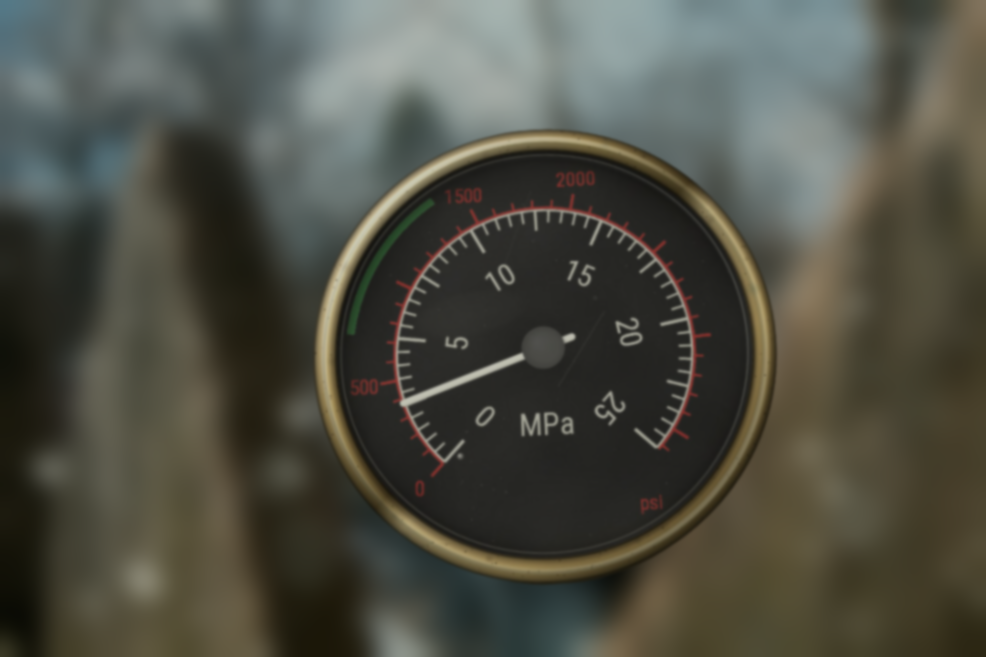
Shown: 2.5 MPa
